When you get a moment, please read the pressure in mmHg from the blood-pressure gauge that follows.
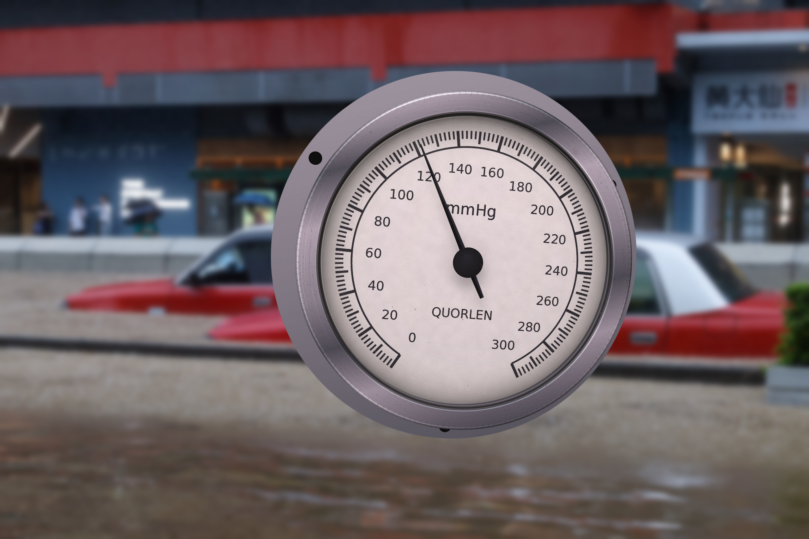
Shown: 122 mmHg
